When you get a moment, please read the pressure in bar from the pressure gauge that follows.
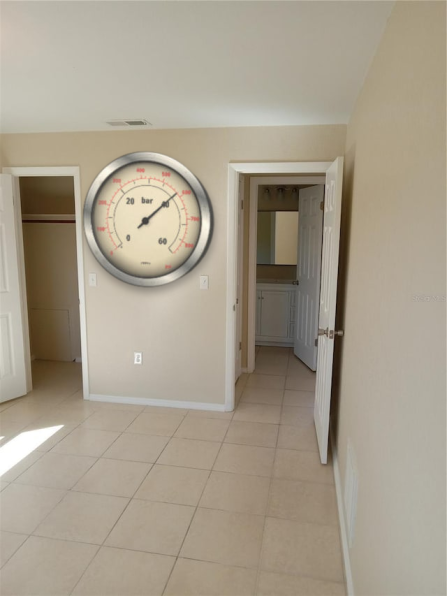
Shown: 40 bar
